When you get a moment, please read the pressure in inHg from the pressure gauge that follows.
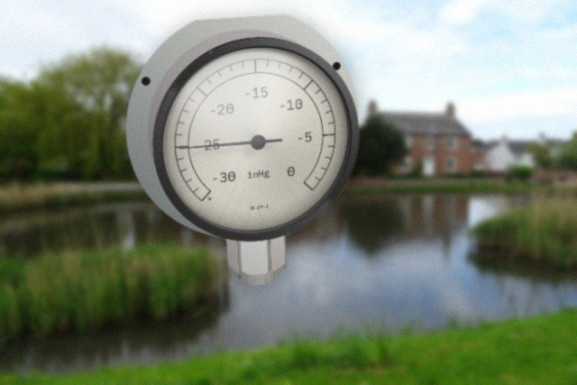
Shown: -25 inHg
